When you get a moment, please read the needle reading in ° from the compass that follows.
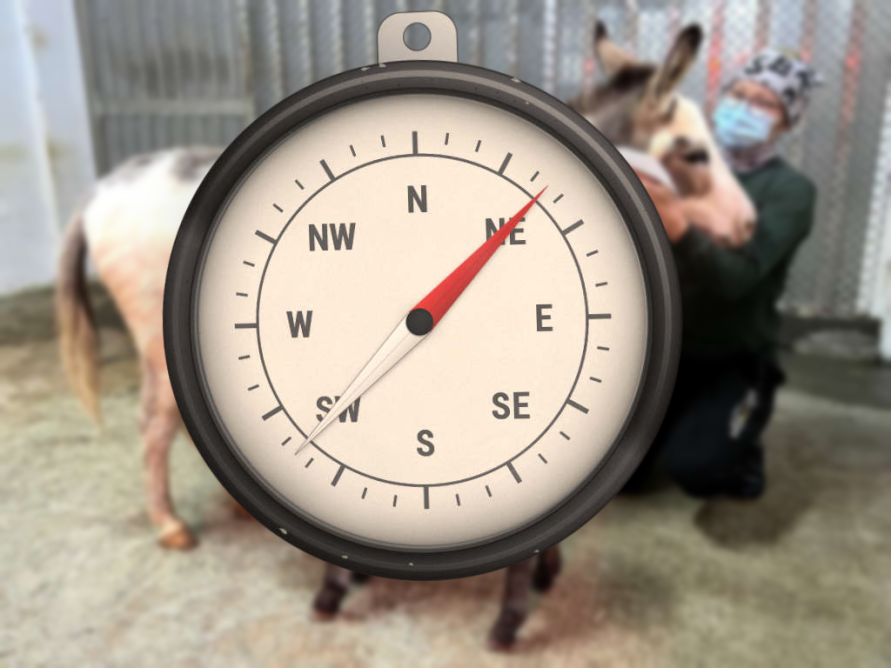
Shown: 45 °
